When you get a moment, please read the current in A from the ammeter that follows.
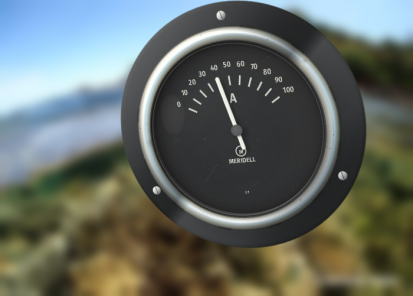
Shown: 40 A
